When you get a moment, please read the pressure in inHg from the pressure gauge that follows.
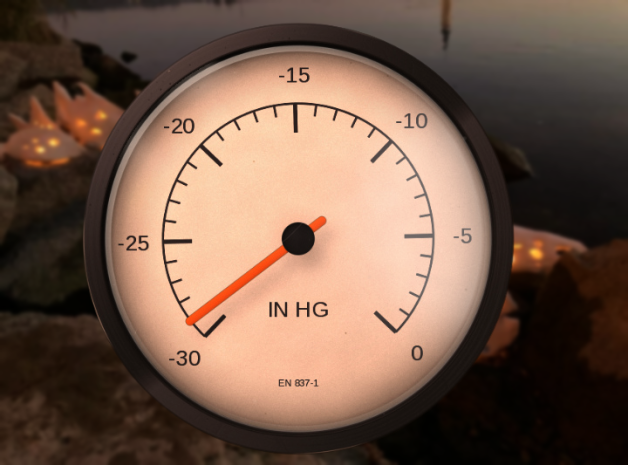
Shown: -29 inHg
